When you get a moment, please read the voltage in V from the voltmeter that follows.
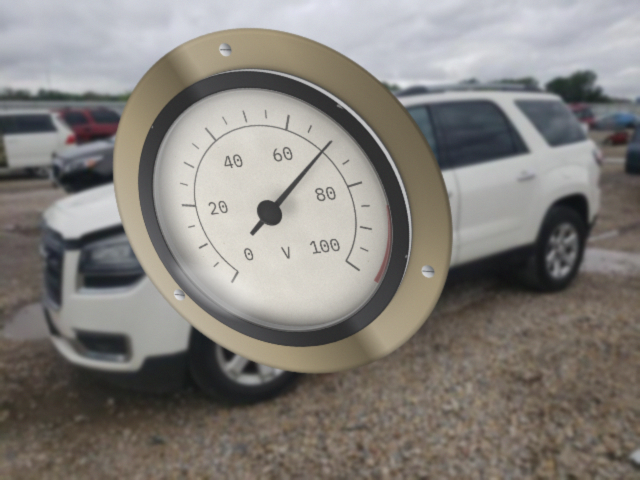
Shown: 70 V
